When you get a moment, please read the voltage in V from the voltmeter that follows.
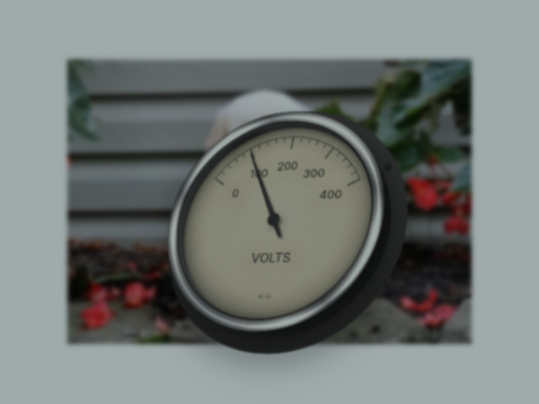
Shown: 100 V
